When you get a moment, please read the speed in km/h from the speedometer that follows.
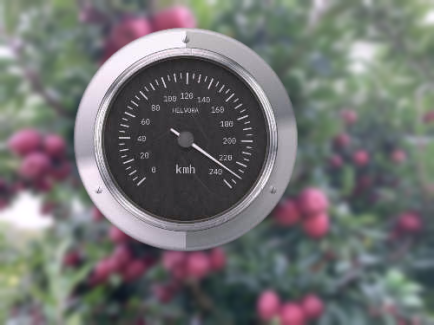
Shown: 230 km/h
